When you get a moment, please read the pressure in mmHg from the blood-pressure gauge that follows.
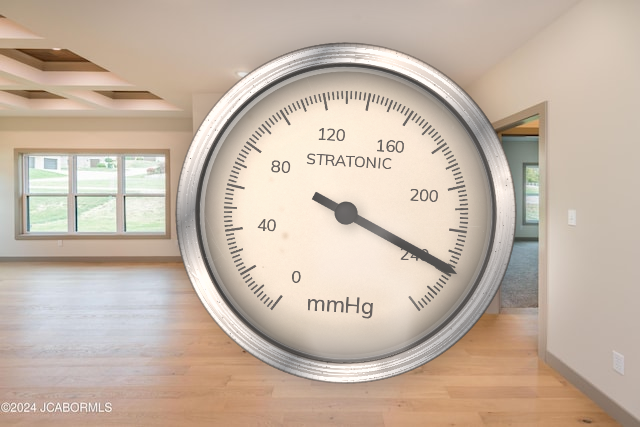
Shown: 238 mmHg
